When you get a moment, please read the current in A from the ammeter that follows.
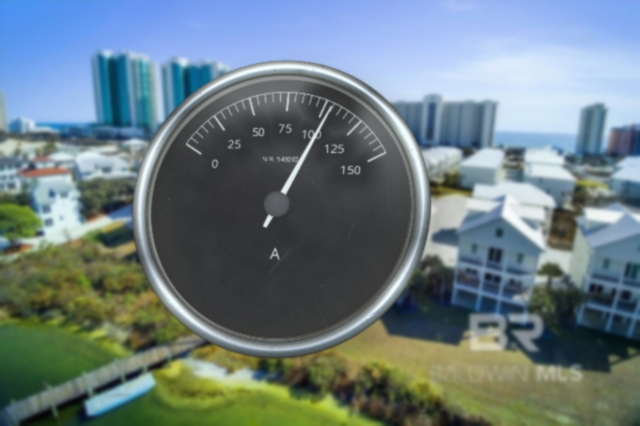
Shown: 105 A
